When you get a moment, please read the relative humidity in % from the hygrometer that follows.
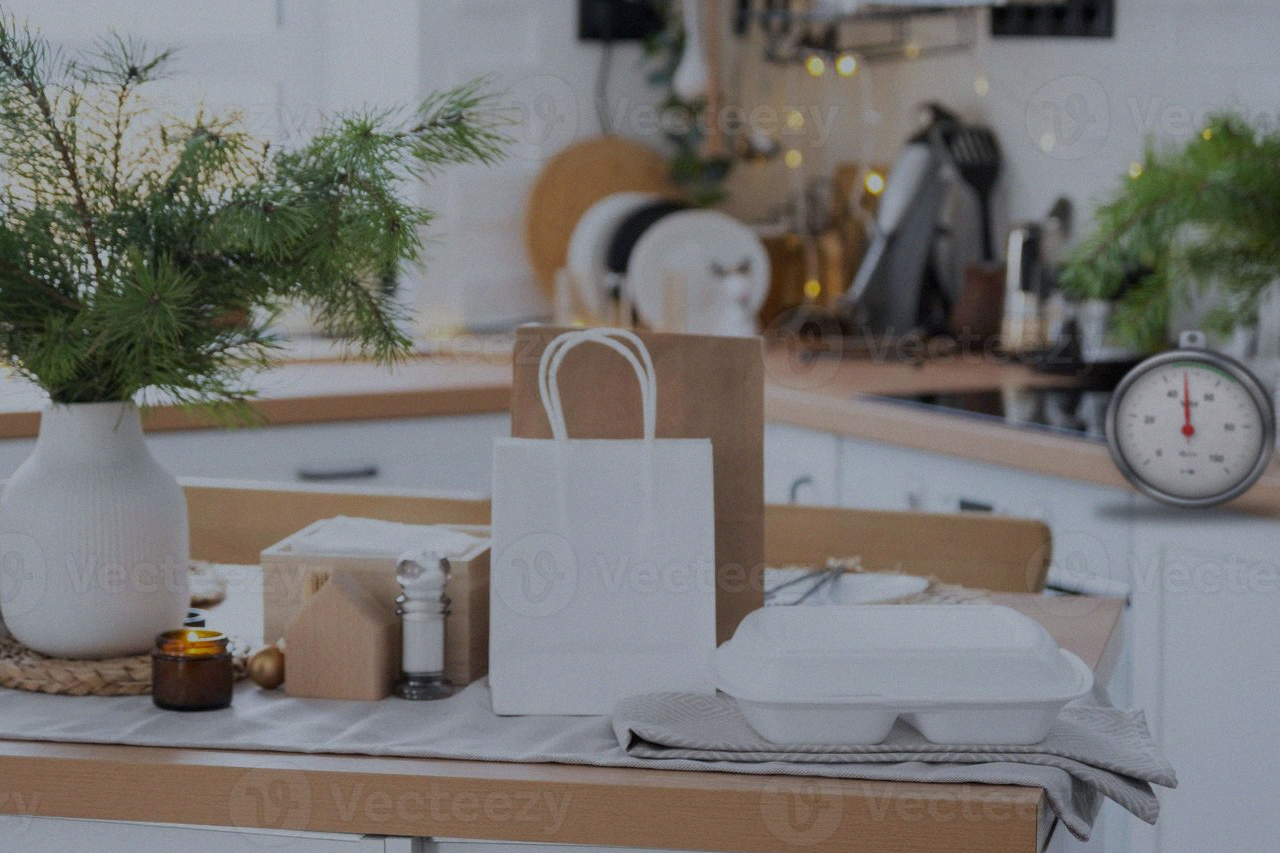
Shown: 48 %
